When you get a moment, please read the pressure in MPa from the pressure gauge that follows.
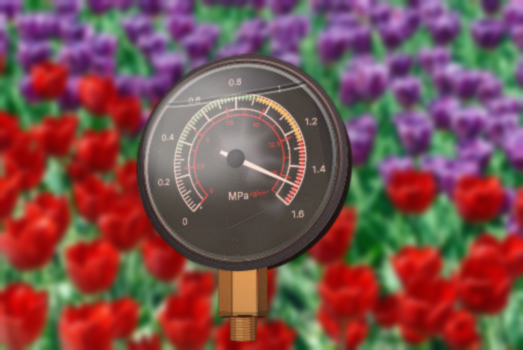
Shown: 1.5 MPa
